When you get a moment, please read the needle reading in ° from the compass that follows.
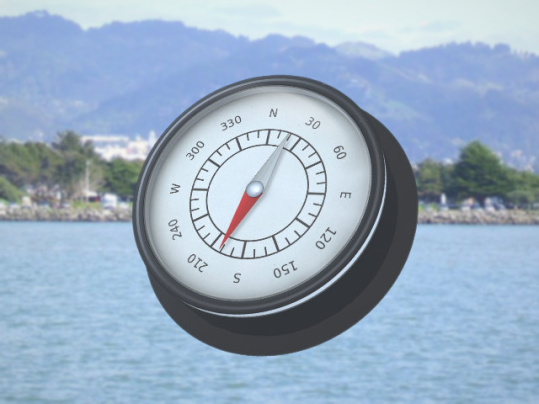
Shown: 200 °
